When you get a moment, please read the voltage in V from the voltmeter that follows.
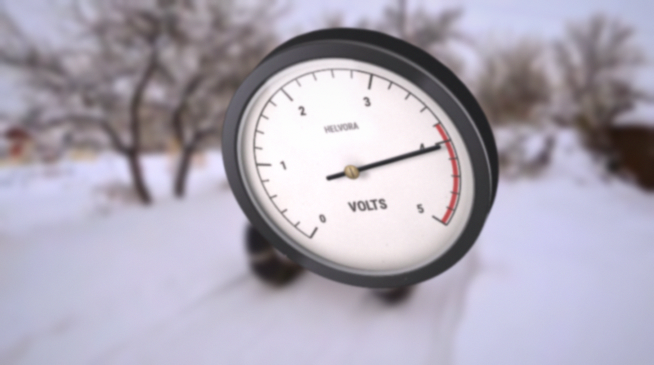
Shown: 4 V
